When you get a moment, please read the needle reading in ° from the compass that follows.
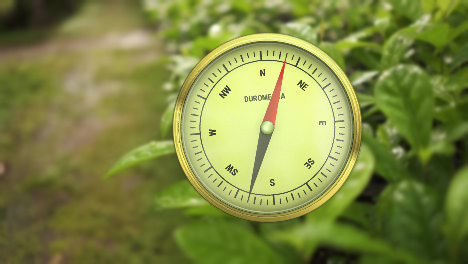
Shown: 20 °
